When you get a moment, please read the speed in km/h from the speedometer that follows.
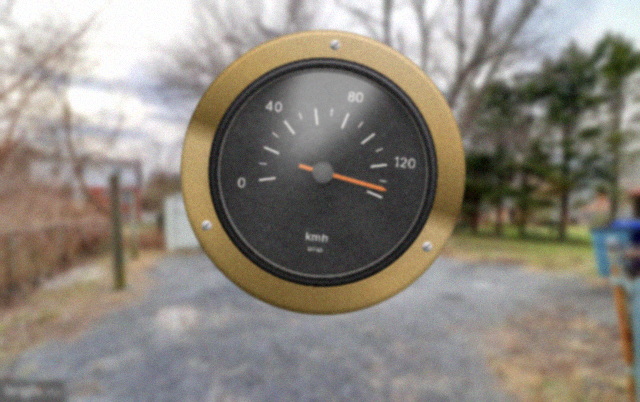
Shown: 135 km/h
